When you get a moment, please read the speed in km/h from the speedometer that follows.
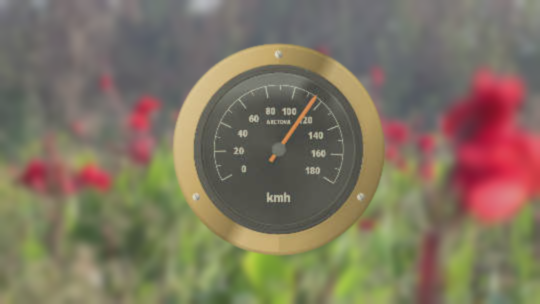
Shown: 115 km/h
